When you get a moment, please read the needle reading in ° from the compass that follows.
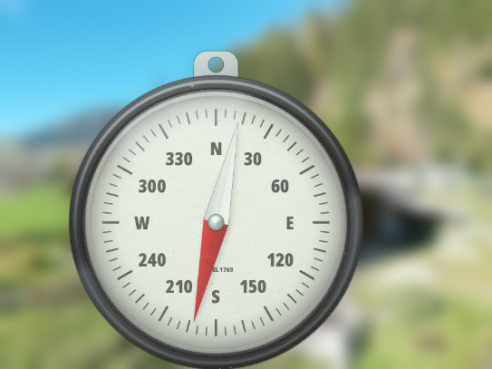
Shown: 192.5 °
